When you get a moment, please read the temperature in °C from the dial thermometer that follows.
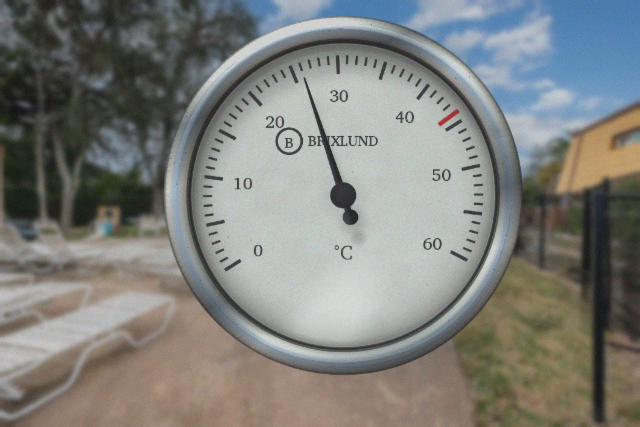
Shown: 26 °C
